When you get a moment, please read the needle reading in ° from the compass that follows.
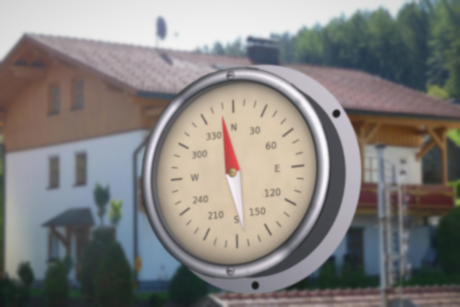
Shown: 350 °
